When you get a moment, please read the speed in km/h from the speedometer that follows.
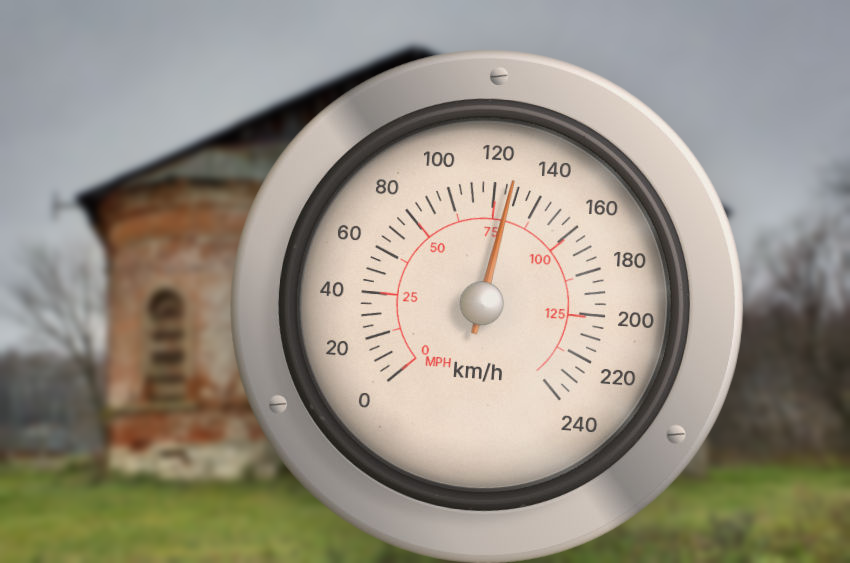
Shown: 127.5 km/h
